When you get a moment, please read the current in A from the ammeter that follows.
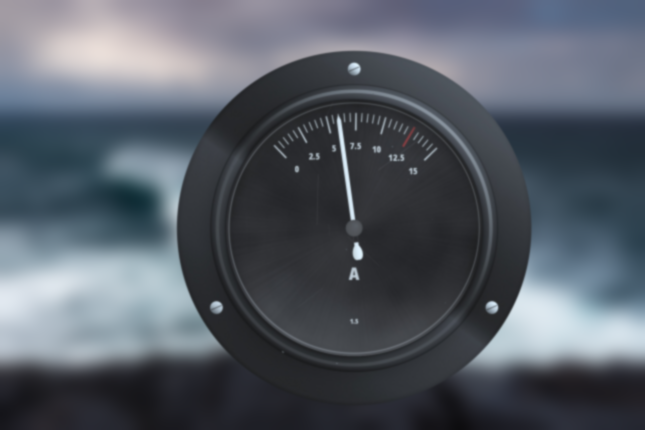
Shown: 6 A
